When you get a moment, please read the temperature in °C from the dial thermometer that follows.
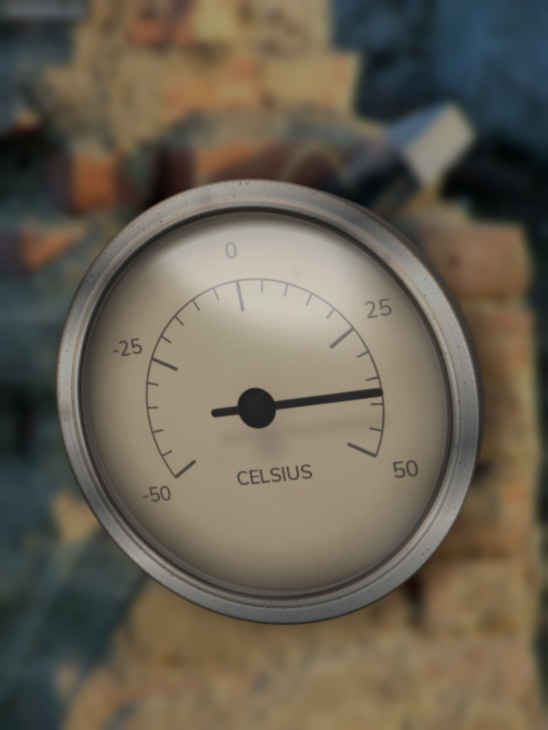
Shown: 37.5 °C
